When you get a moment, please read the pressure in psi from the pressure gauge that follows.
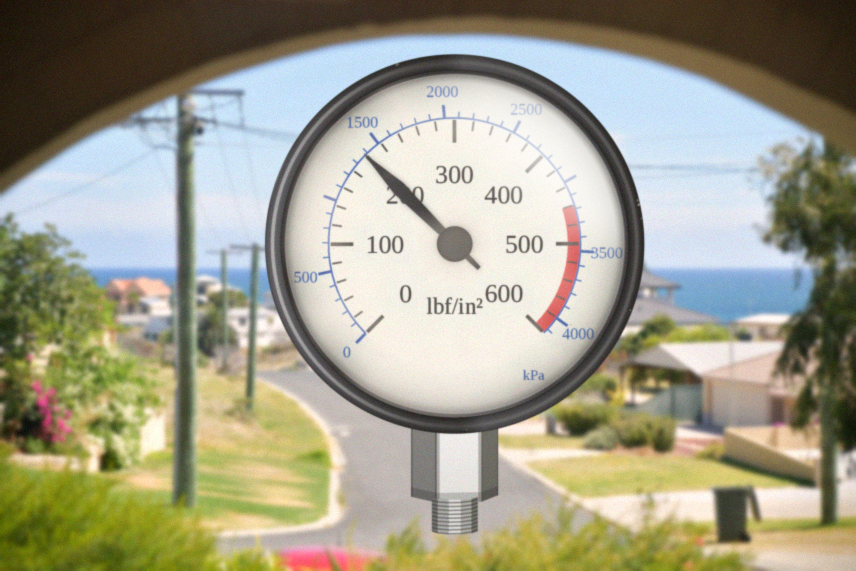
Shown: 200 psi
